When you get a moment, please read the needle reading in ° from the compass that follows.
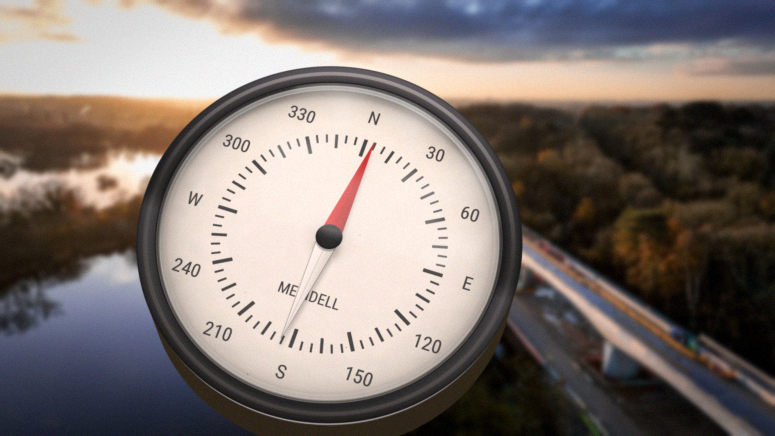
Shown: 5 °
